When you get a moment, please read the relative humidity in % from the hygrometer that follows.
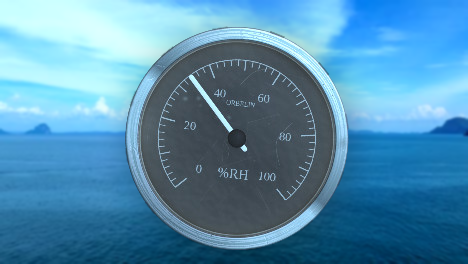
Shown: 34 %
